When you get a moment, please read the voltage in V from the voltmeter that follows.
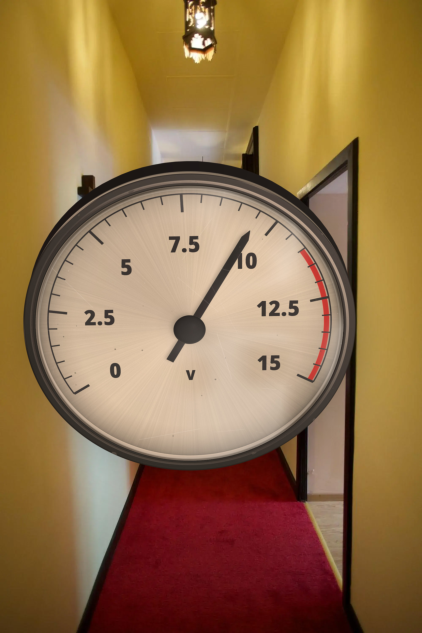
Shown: 9.5 V
